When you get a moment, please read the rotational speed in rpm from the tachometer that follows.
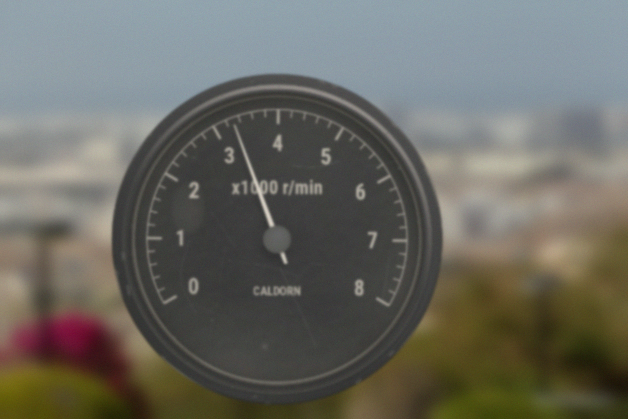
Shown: 3300 rpm
